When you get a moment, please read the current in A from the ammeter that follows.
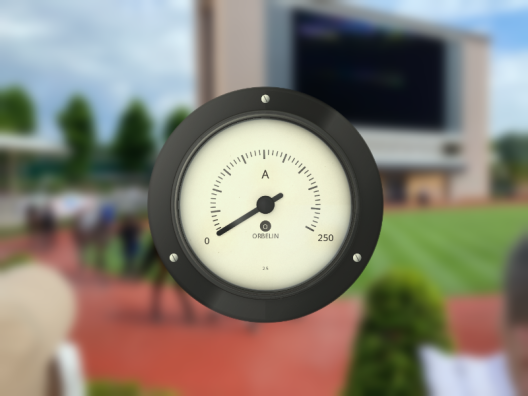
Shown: 0 A
